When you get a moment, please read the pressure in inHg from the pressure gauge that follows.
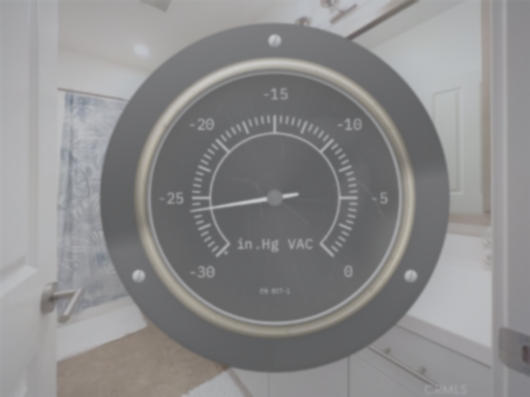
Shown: -26 inHg
